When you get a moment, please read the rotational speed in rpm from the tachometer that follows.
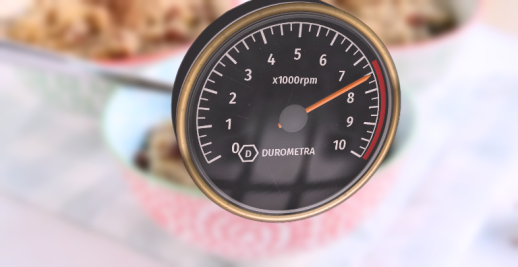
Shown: 7500 rpm
